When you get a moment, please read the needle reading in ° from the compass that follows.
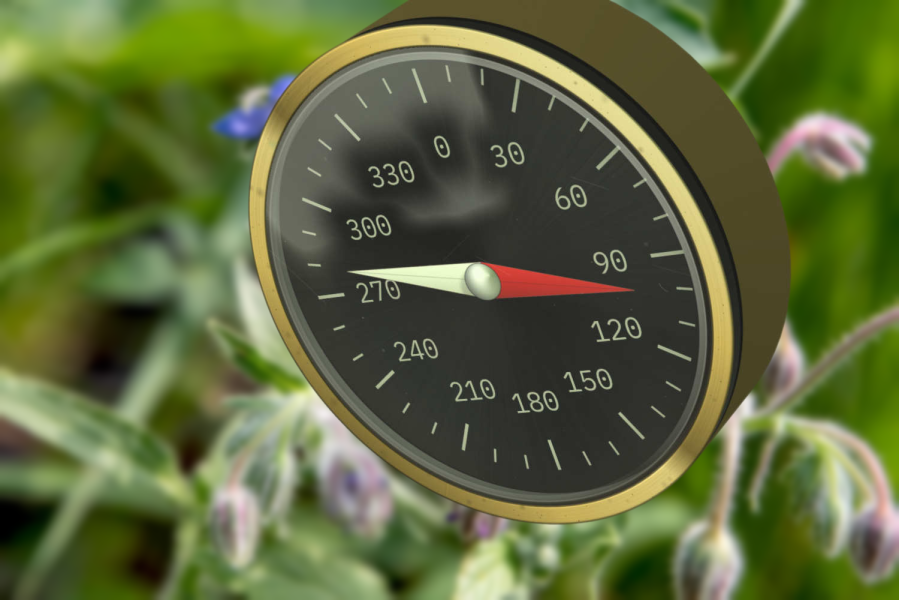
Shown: 100 °
